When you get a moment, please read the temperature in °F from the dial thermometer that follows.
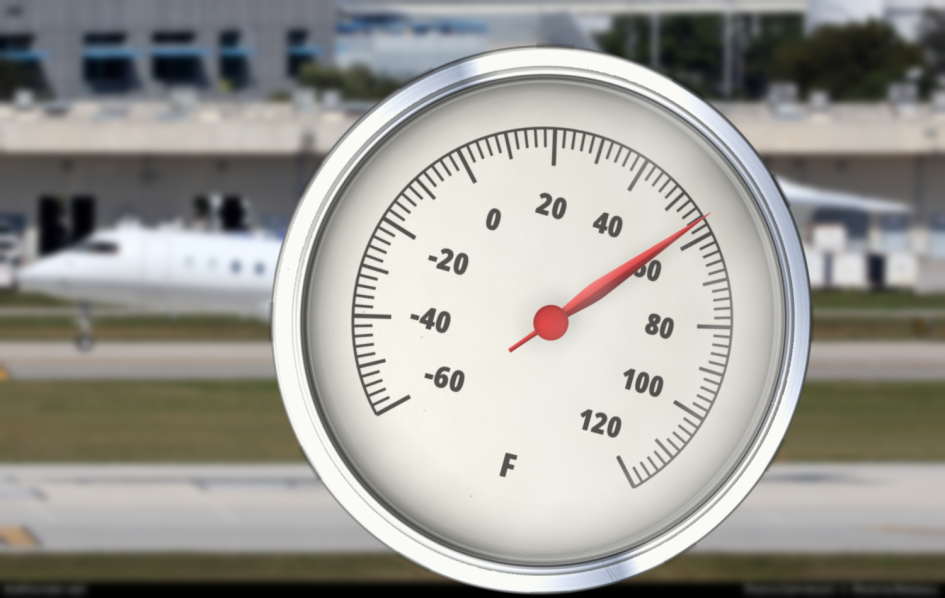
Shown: 56 °F
